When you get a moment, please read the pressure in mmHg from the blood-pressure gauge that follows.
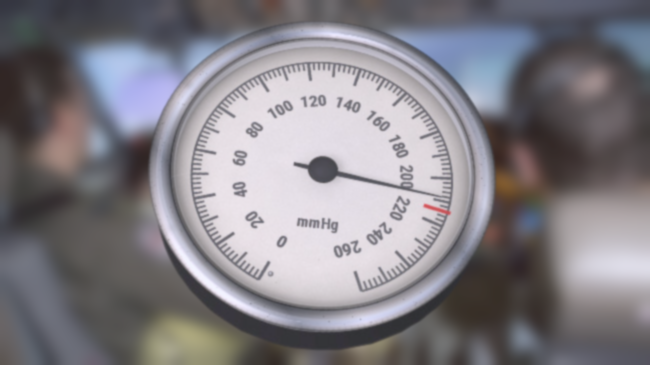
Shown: 210 mmHg
